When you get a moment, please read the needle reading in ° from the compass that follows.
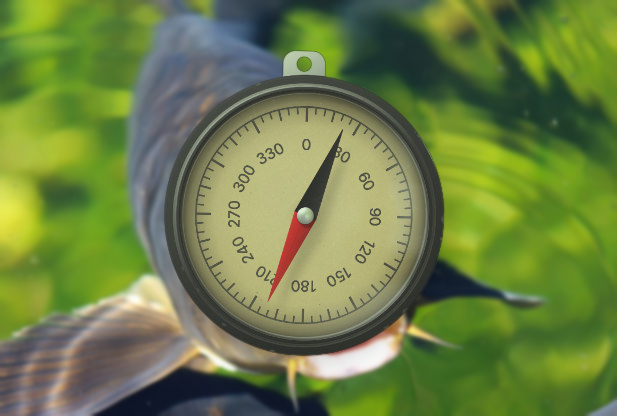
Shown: 202.5 °
